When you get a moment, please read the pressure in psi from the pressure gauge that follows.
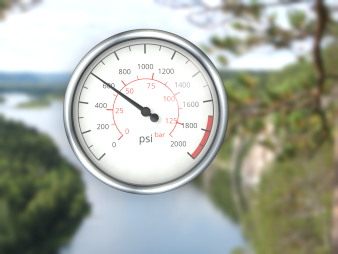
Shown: 600 psi
